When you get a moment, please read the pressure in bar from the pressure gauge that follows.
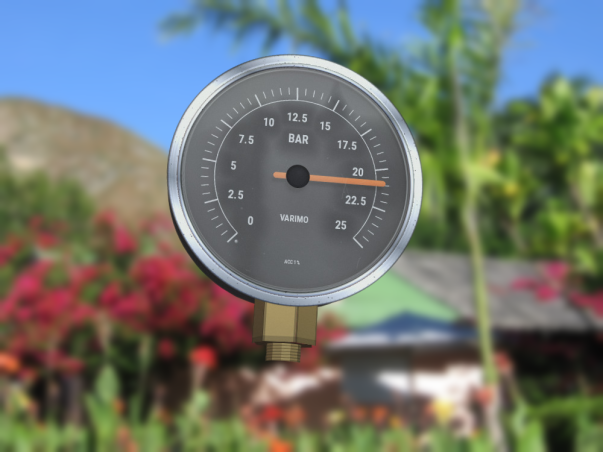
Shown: 21 bar
